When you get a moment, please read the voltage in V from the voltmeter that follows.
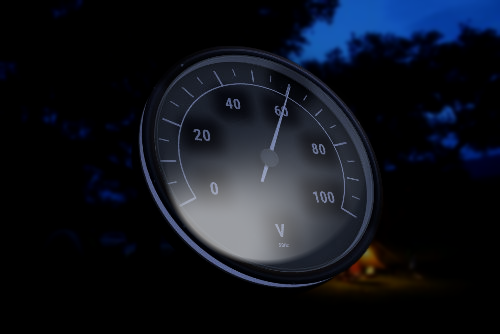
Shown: 60 V
